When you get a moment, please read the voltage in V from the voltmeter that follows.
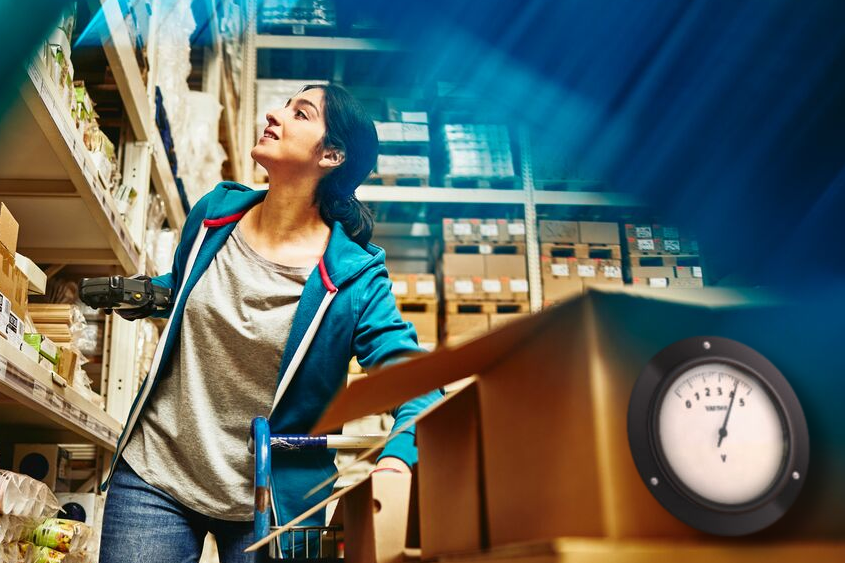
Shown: 4 V
